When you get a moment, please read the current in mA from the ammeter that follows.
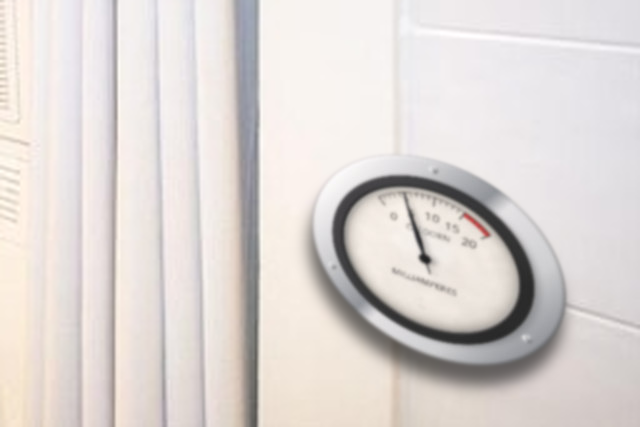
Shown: 5 mA
